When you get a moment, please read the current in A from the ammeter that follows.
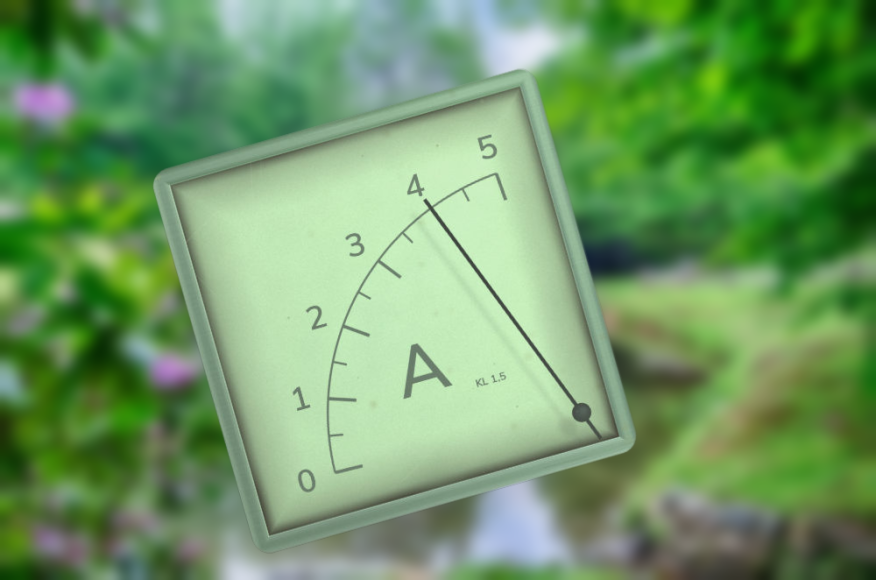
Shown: 4 A
